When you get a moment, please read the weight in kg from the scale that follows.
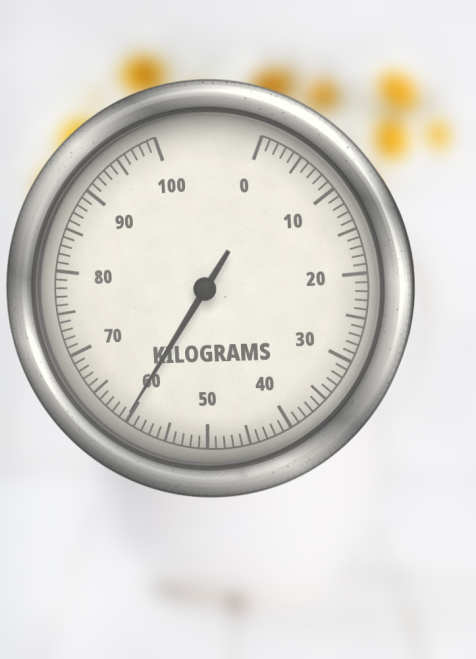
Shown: 60 kg
